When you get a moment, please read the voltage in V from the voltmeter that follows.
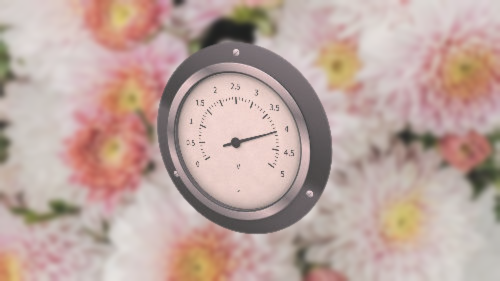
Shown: 4 V
